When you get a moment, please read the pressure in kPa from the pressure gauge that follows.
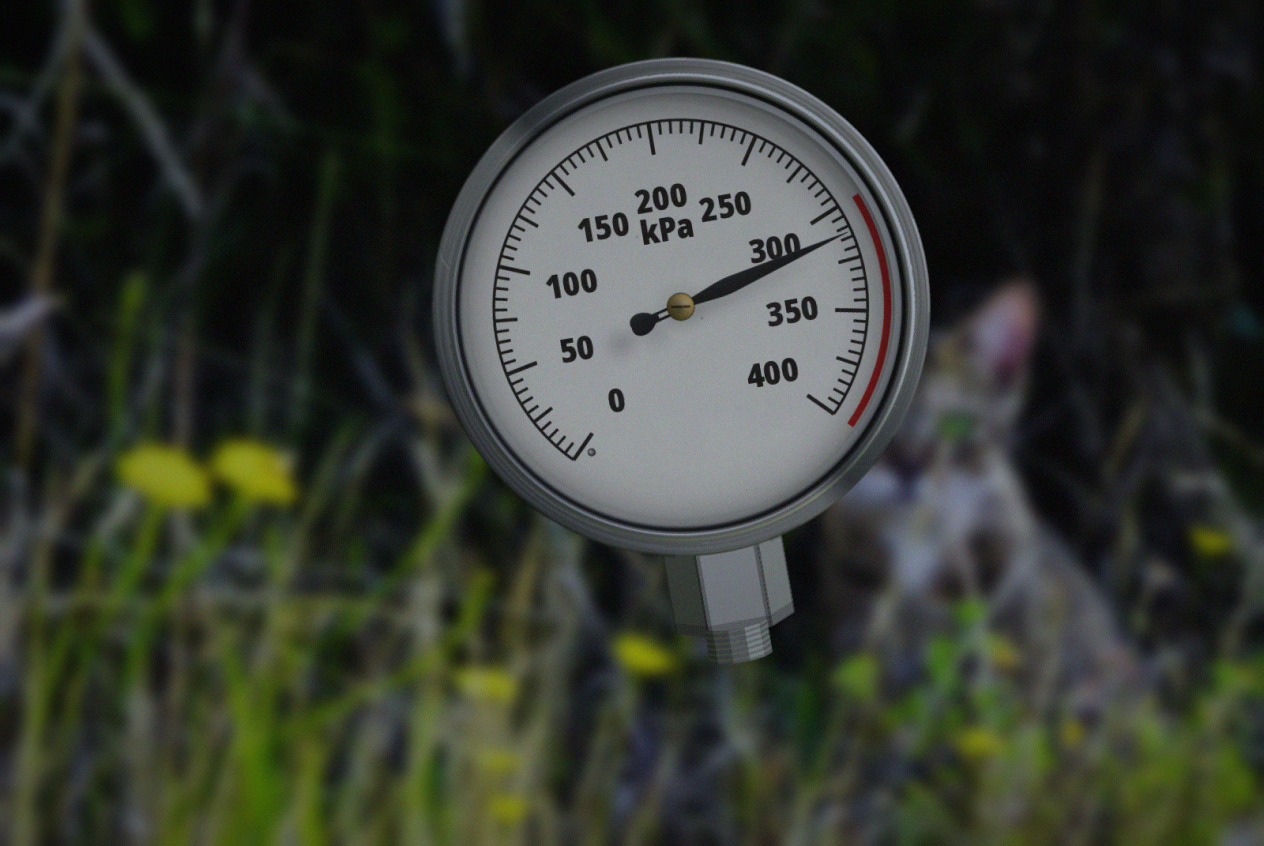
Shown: 312.5 kPa
